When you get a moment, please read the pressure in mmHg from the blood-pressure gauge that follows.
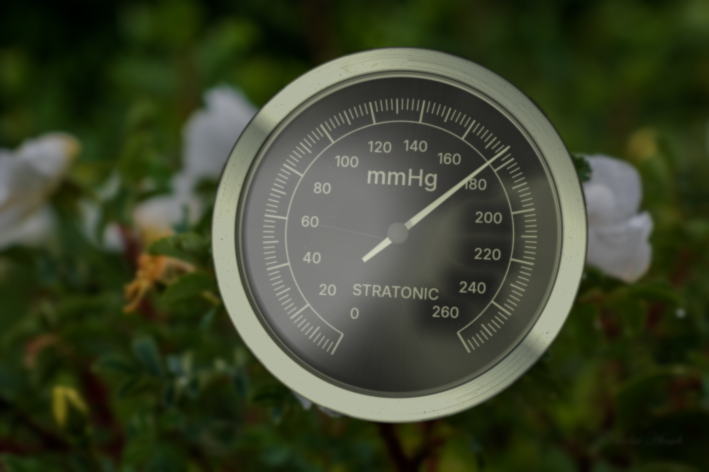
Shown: 176 mmHg
